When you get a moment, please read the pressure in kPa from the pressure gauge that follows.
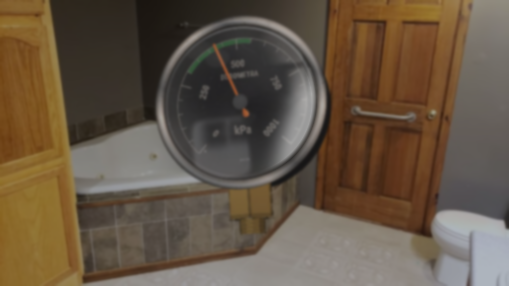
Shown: 425 kPa
